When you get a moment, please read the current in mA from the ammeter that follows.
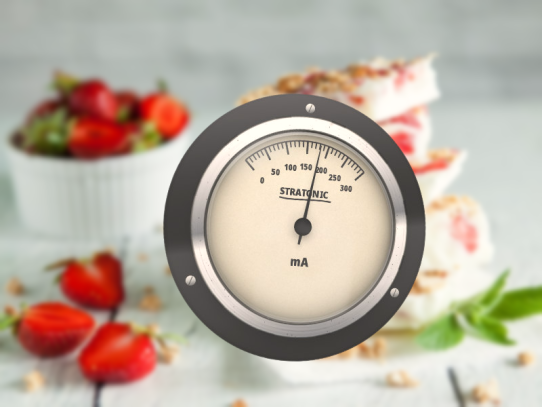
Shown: 180 mA
